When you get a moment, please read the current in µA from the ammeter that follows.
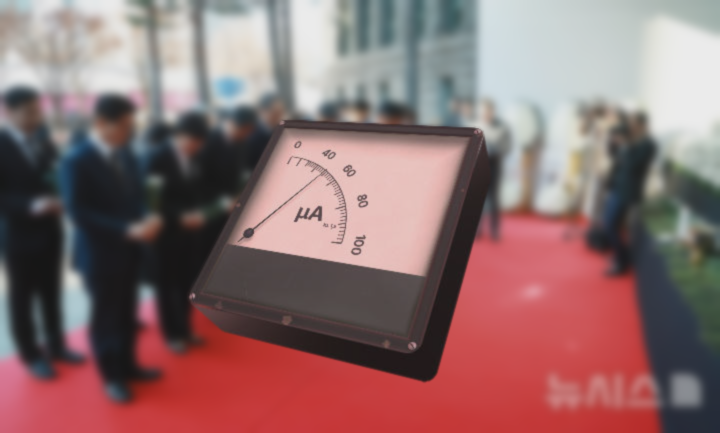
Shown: 50 µA
